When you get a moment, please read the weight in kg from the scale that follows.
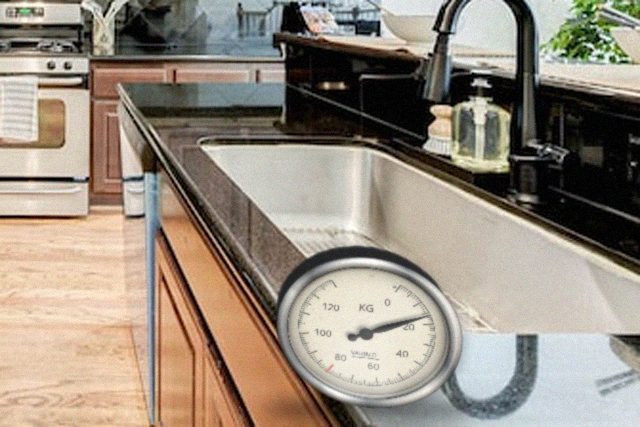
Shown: 15 kg
